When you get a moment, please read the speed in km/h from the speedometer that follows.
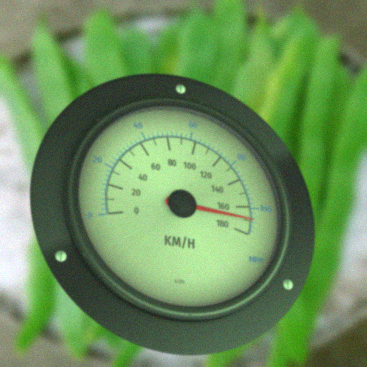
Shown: 170 km/h
